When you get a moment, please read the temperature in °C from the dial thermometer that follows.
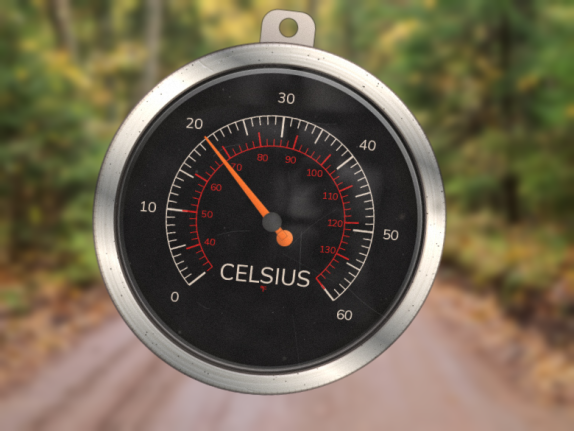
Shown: 20 °C
